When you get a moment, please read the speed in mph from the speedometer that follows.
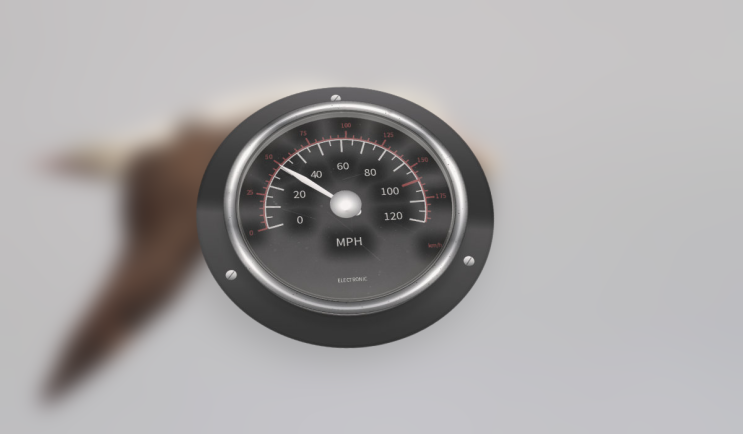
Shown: 30 mph
